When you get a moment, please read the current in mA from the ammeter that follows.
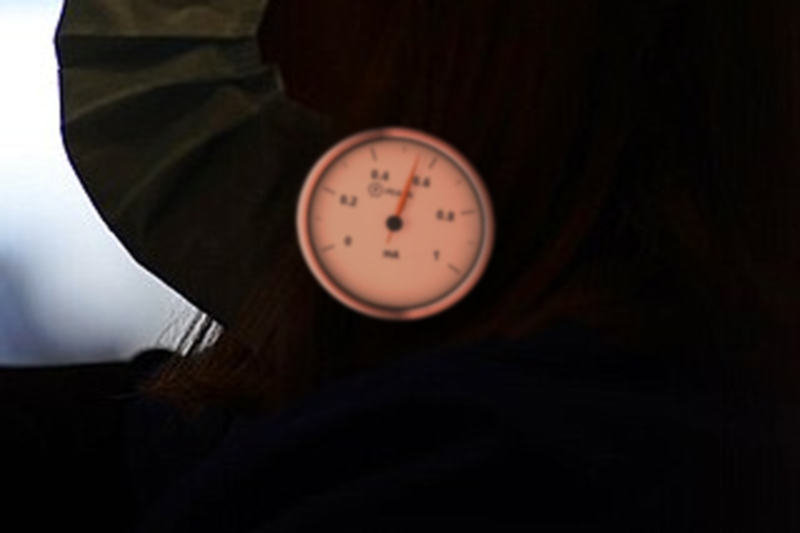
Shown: 0.55 mA
